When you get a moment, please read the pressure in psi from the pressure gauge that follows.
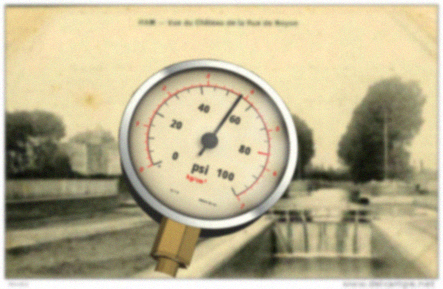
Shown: 55 psi
